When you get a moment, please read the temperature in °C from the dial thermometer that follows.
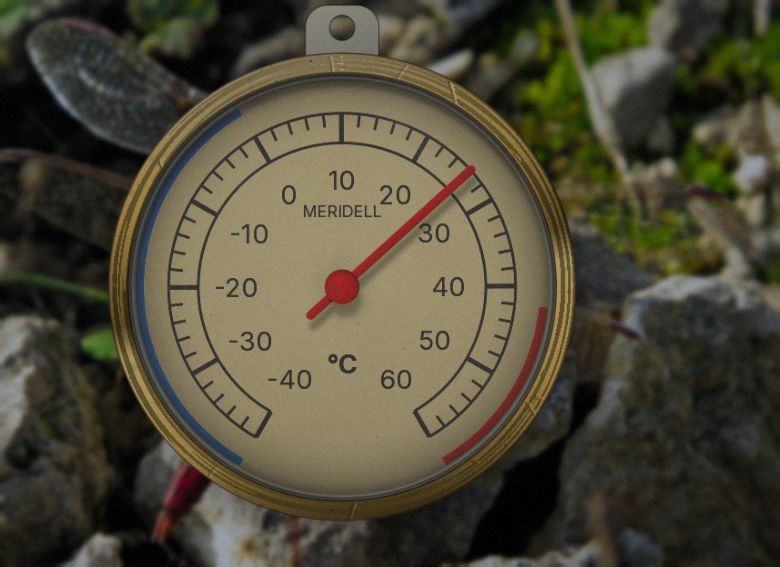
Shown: 26 °C
